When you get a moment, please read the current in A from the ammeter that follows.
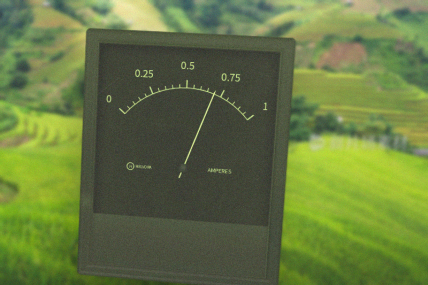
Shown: 0.7 A
